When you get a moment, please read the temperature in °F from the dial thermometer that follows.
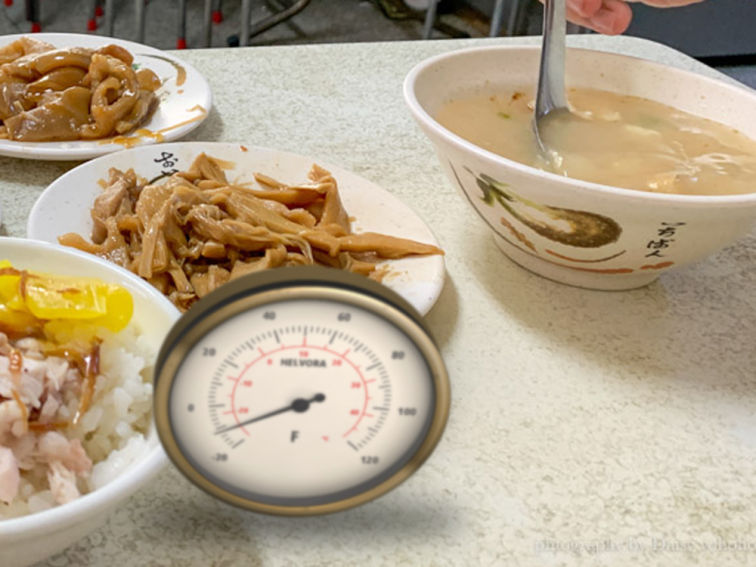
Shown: -10 °F
